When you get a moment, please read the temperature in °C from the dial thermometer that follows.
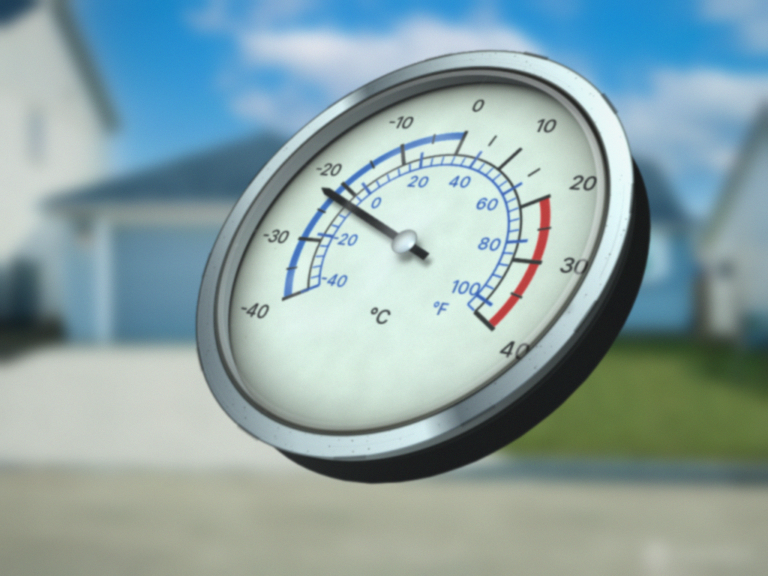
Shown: -22.5 °C
